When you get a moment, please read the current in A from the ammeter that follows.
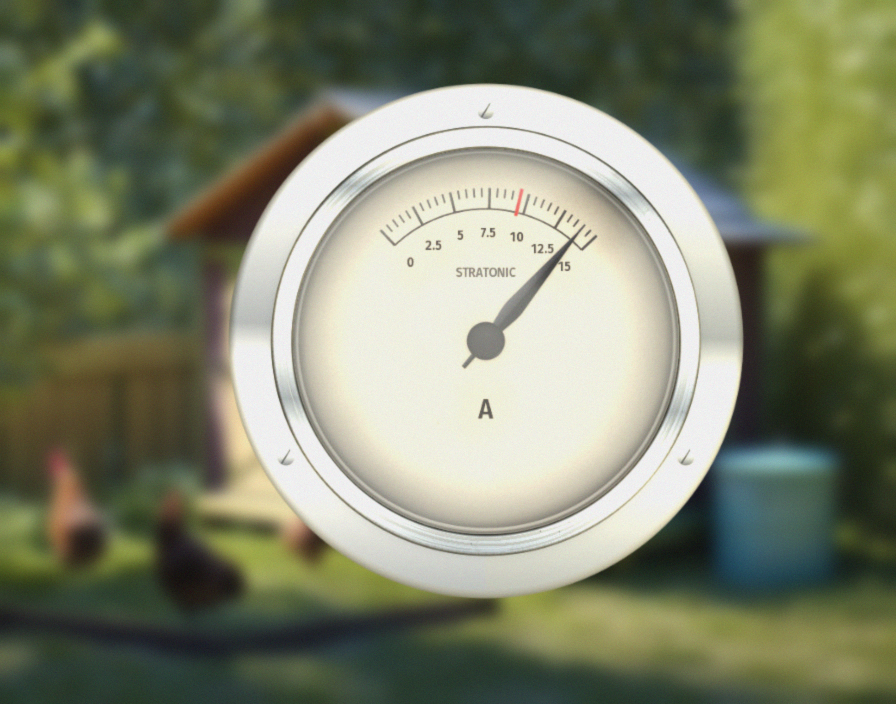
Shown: 14 A
